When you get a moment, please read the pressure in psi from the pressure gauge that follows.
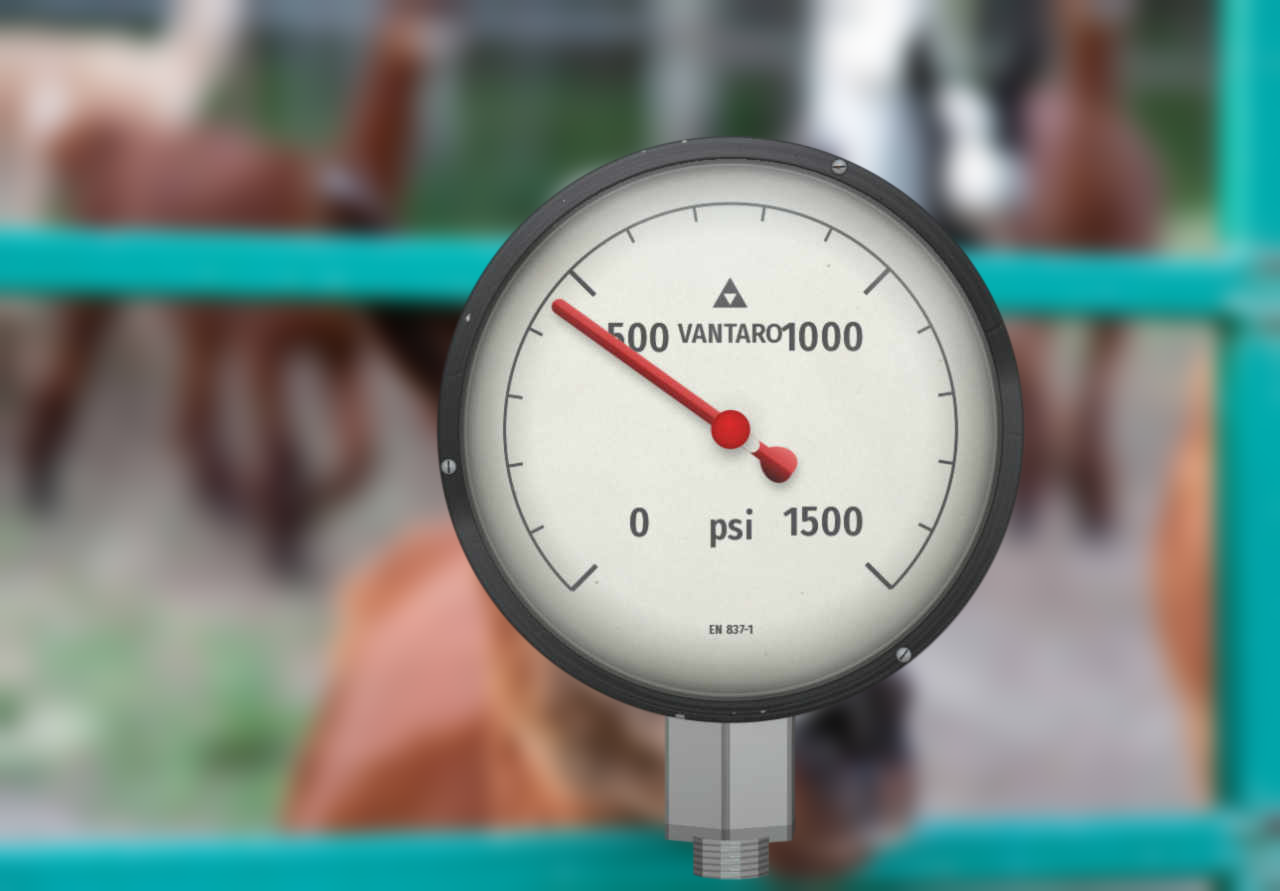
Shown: 450 psi
